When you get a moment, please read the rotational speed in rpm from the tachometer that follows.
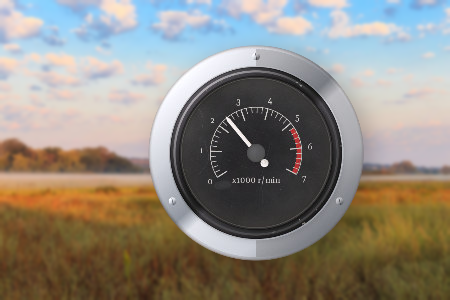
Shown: 2400 rpm
